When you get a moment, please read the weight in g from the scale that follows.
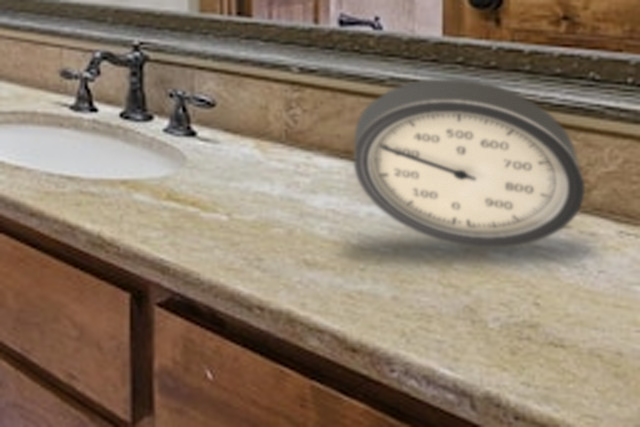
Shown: 300 g
